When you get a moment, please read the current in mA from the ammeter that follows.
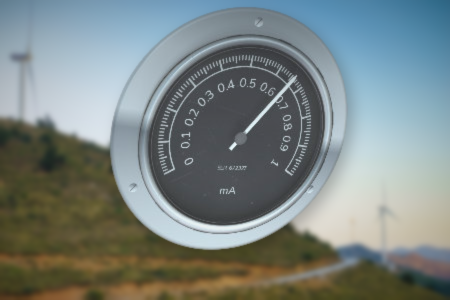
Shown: 0.65 mA
